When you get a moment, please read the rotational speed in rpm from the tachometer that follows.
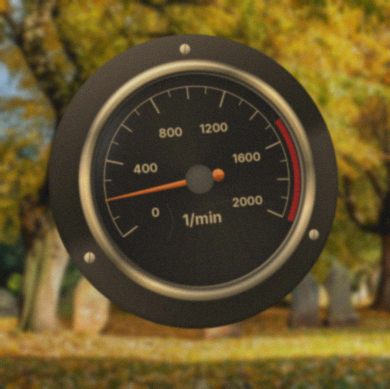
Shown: 200 rpm
